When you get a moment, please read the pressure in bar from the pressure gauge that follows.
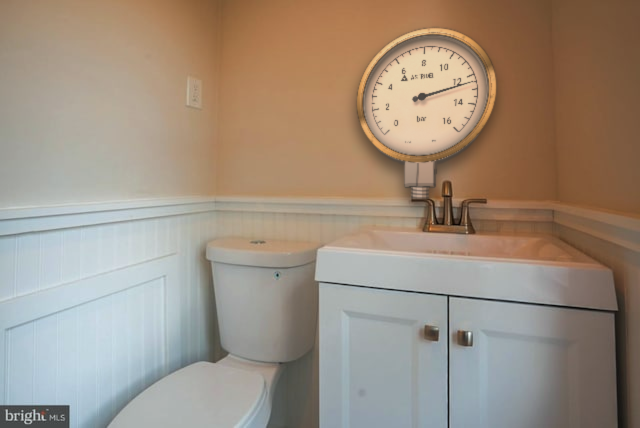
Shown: 12.5 bar
